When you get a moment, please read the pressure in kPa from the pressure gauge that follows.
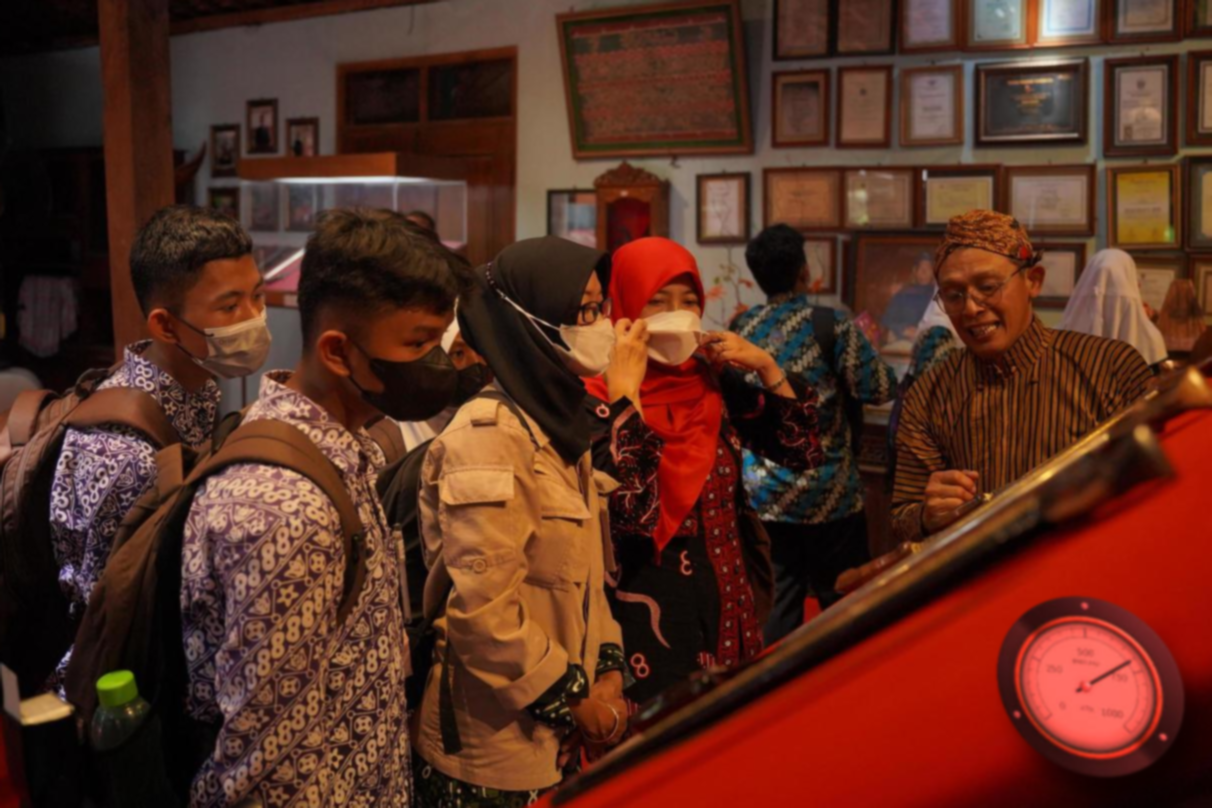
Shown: 700 kPa
